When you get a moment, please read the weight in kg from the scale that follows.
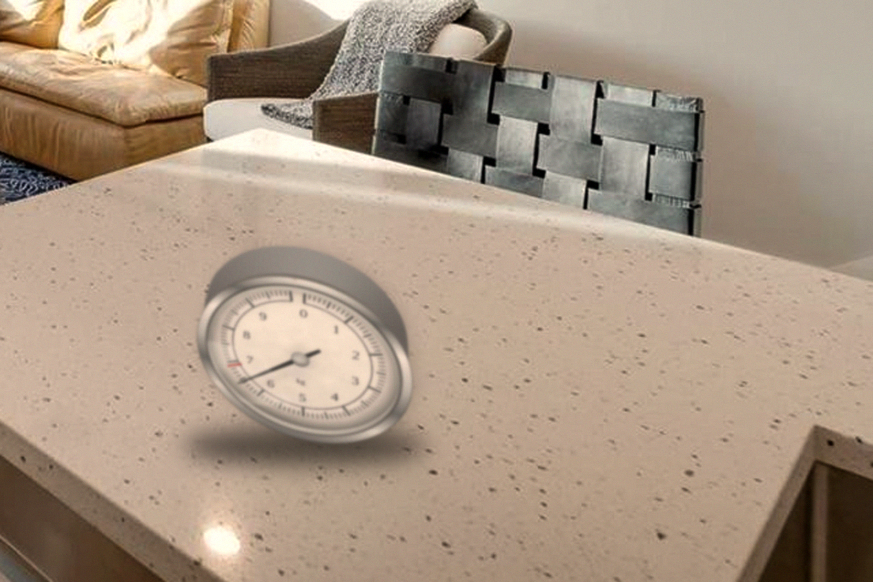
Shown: 6.5 kg
